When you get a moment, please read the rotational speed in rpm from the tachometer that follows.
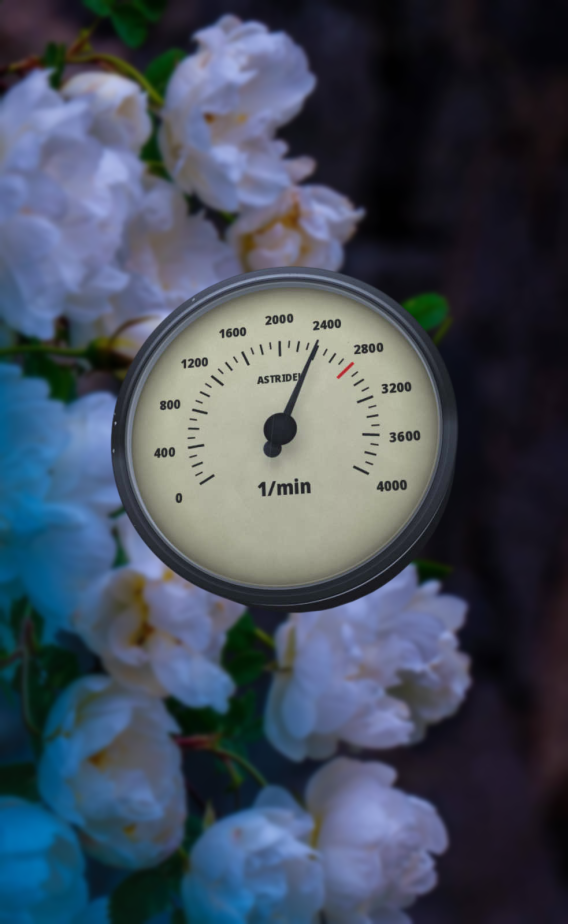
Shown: 2400 rpm
